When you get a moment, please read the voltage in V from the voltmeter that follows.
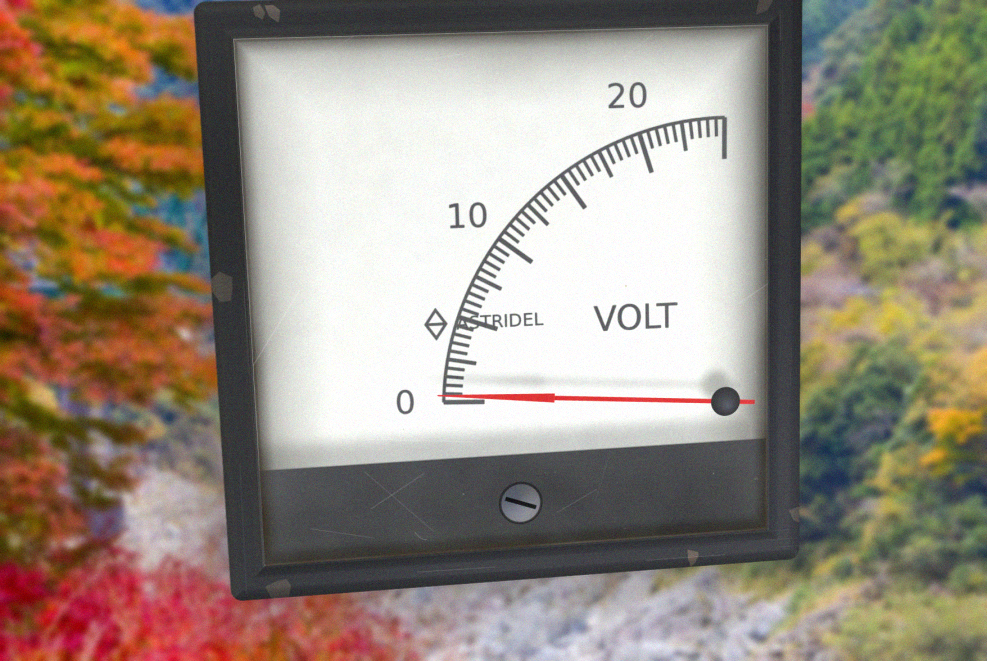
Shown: 0.5 V
